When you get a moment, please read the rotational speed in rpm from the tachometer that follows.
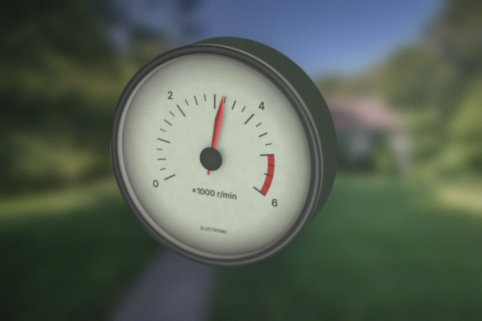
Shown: 3250 rpm
